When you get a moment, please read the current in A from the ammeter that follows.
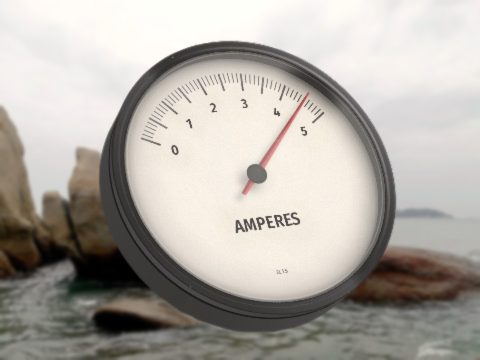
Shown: 4.5 A
